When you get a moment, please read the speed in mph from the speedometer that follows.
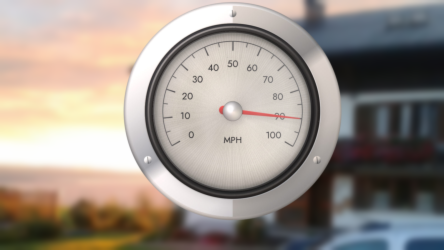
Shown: 90 mph
